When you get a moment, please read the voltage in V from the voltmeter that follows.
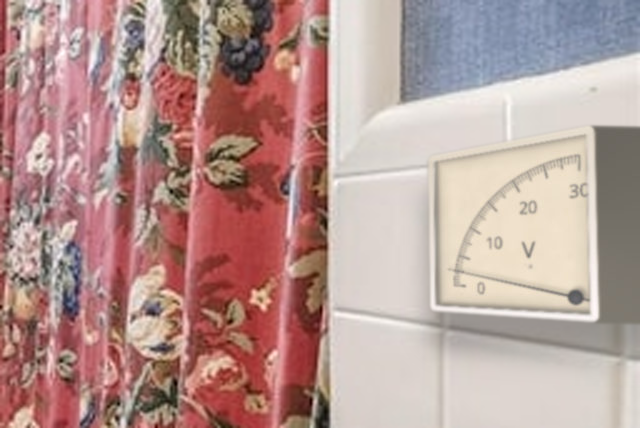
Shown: 2.5 V
